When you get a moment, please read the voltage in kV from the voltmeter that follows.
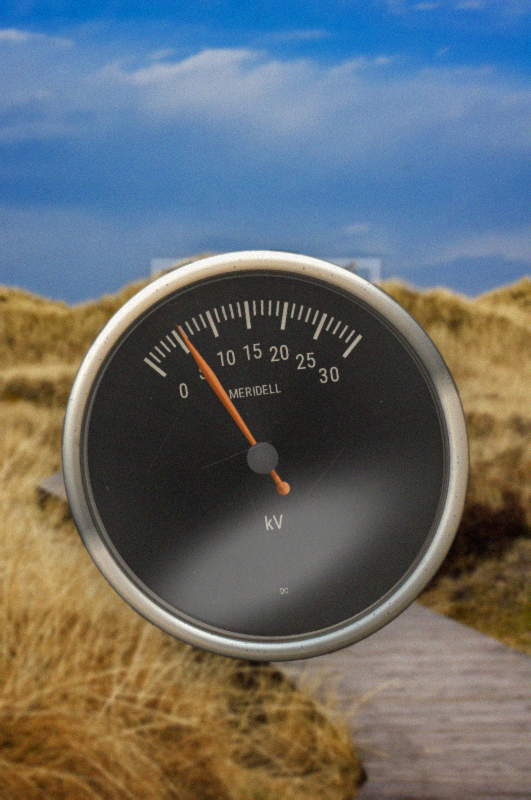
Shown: 6 kV
